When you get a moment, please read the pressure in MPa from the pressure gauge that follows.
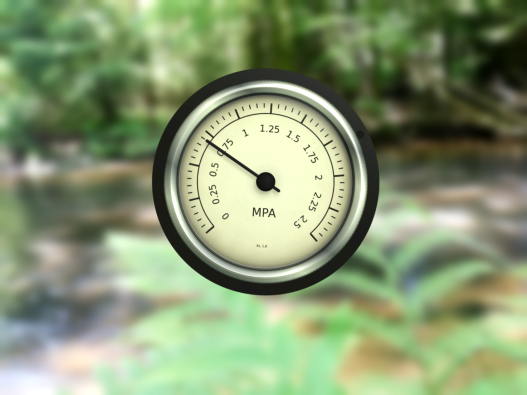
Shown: 0.7 MPa
